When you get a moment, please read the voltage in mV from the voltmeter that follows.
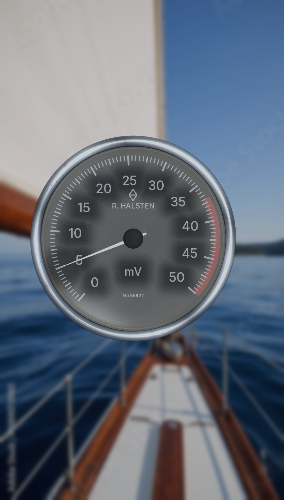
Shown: 5 mV
